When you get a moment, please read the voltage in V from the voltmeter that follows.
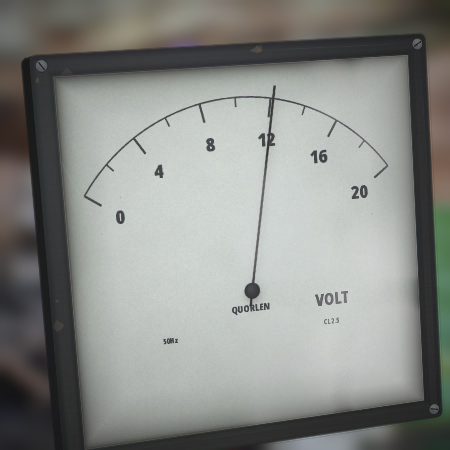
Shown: 12 V
